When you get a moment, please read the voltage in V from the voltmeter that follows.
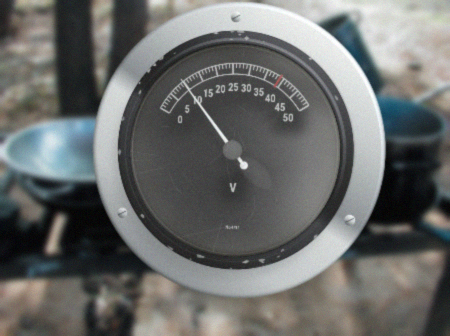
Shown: 10 V
